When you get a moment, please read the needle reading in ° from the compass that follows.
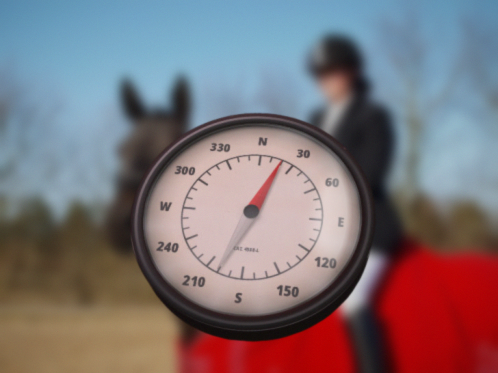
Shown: 20 °
